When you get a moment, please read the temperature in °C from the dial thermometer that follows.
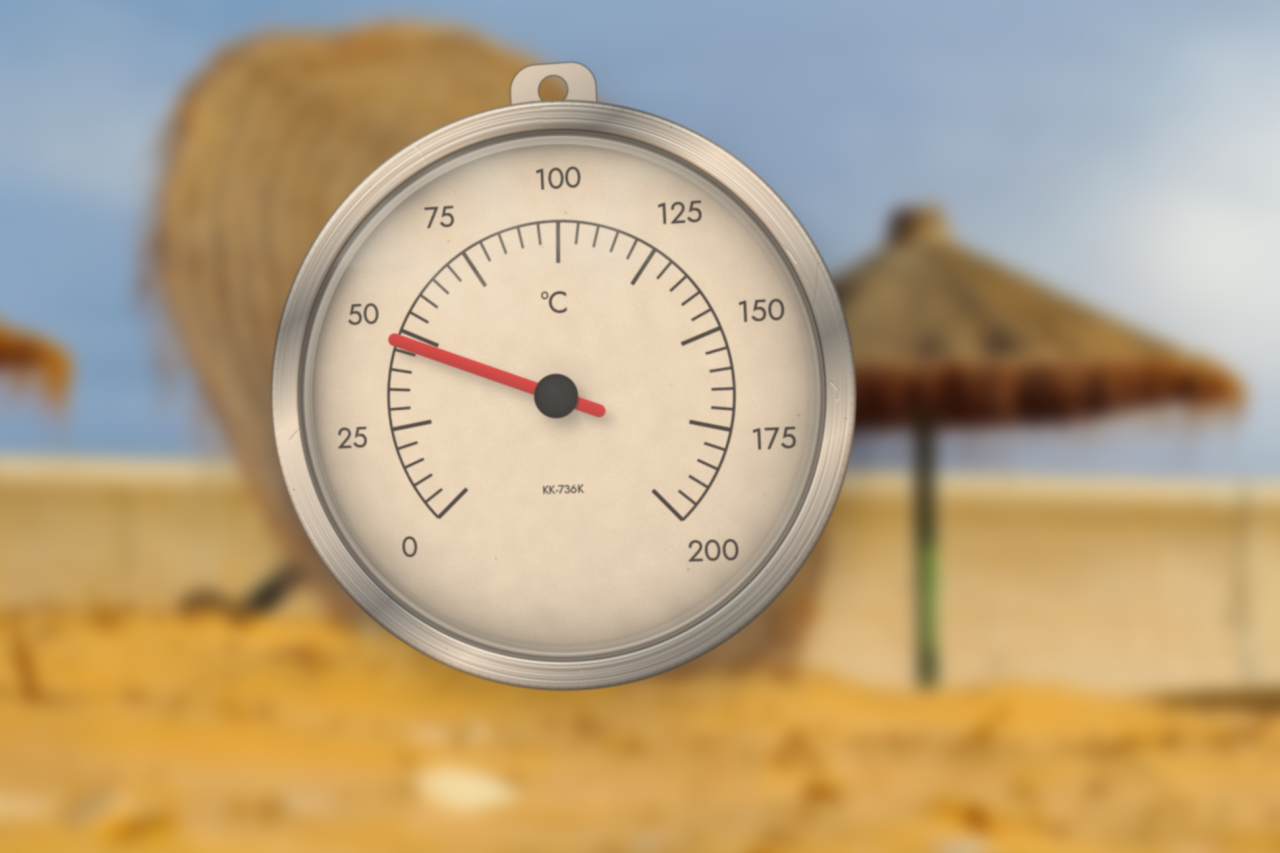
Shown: 47.5 °C
